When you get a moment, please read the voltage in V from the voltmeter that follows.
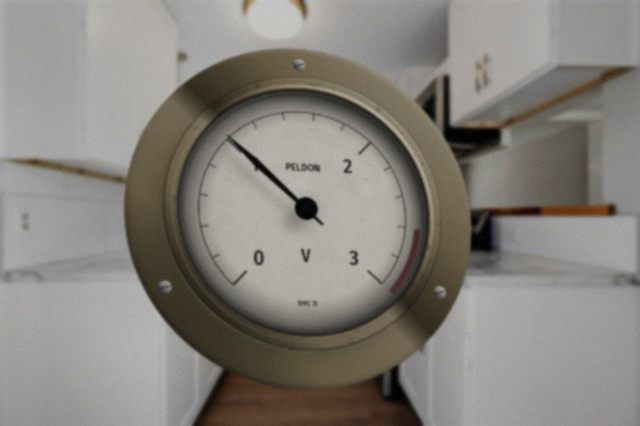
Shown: 1 V
